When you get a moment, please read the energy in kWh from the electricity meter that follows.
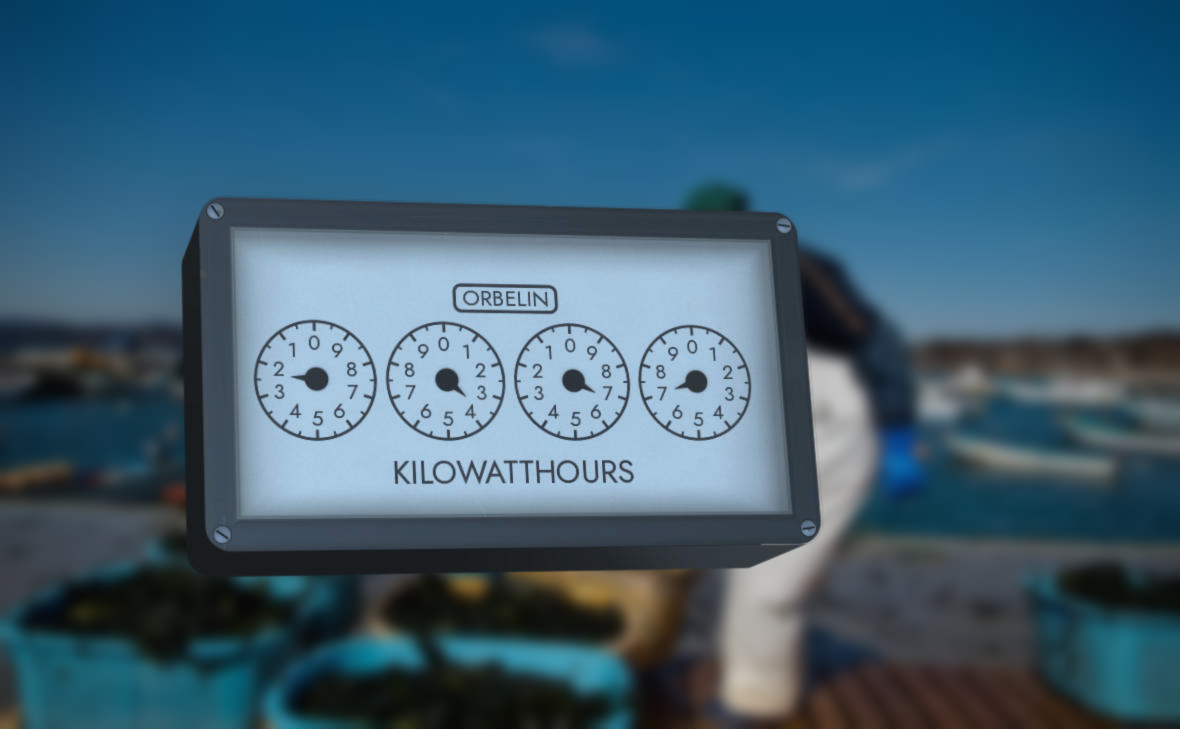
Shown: 2367 kWh
